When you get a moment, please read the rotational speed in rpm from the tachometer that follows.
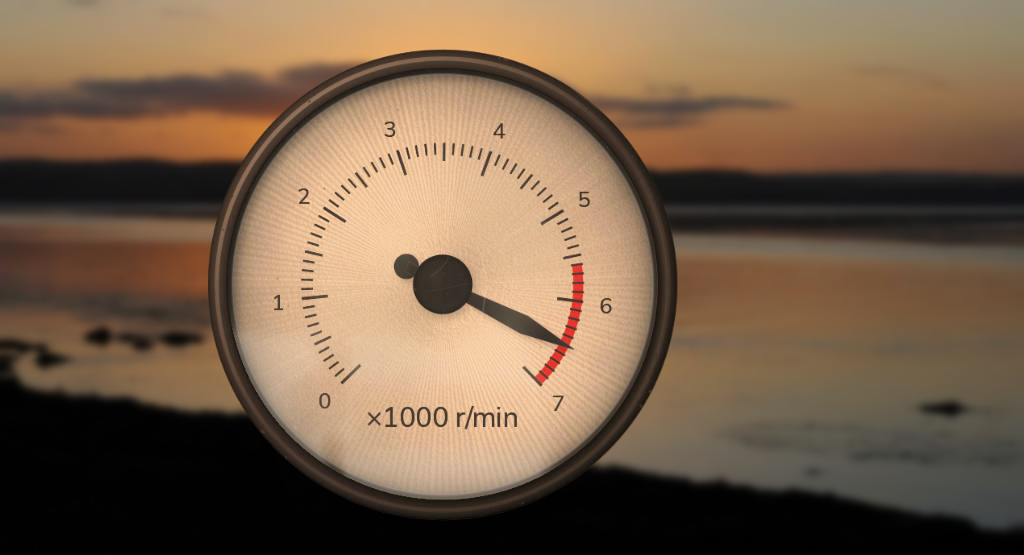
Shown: 6500 rpm
